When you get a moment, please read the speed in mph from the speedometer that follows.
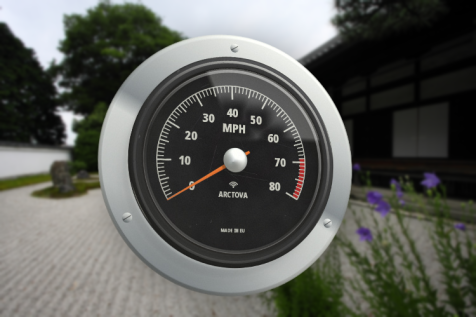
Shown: 0 mph
